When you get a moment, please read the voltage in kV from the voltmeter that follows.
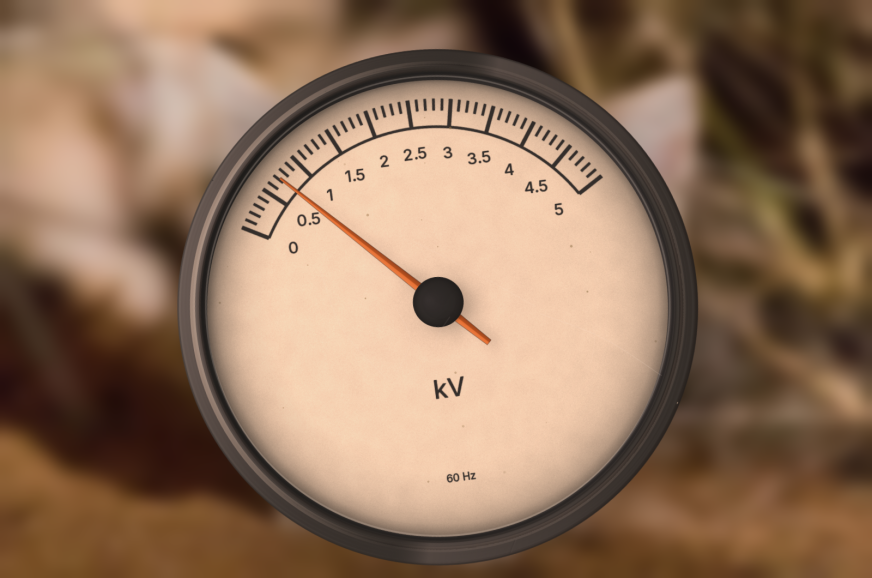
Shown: 0.7 kV
